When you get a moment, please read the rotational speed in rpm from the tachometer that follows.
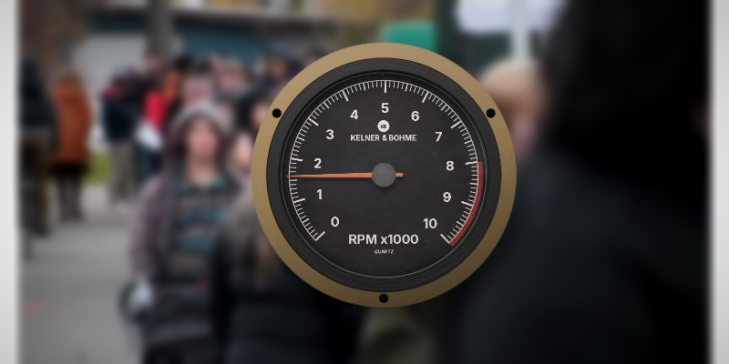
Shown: 1600 rpm
